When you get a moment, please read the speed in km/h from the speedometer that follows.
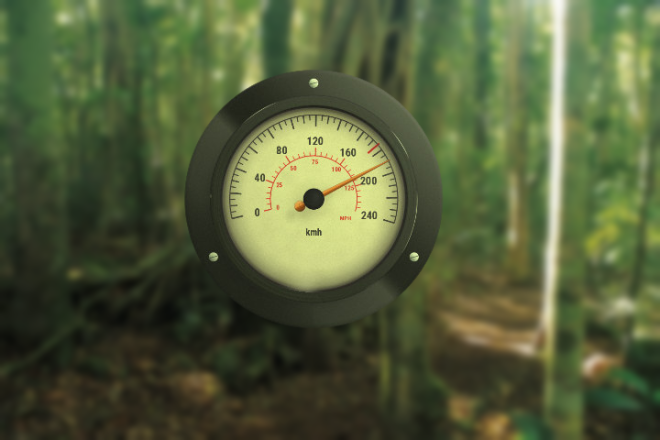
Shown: 190 km/h
